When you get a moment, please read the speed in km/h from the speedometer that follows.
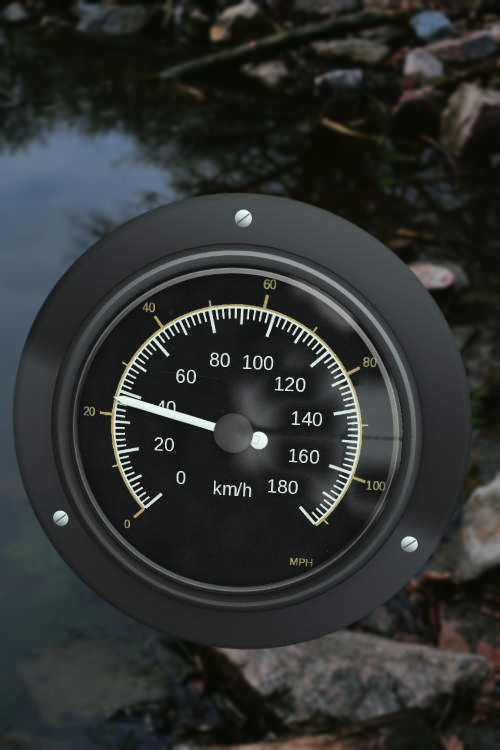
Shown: 38 km/h
